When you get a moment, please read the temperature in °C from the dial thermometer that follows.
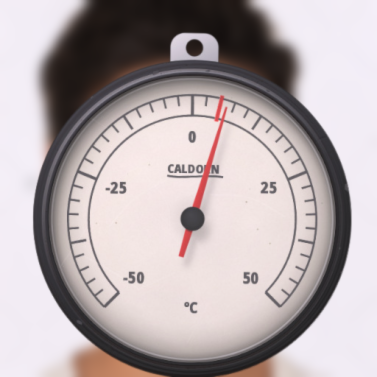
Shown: 6.25 °C
